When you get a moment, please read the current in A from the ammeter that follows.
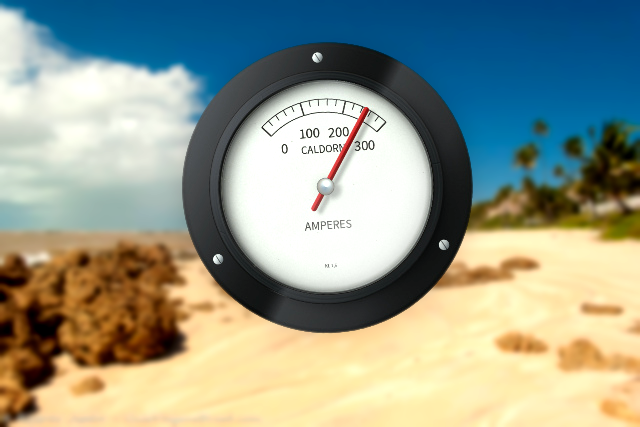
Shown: 250 A
